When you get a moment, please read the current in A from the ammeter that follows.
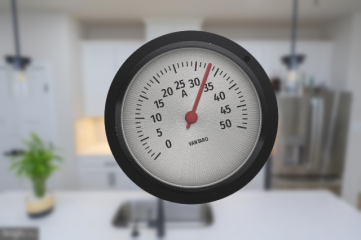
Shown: 33 A
